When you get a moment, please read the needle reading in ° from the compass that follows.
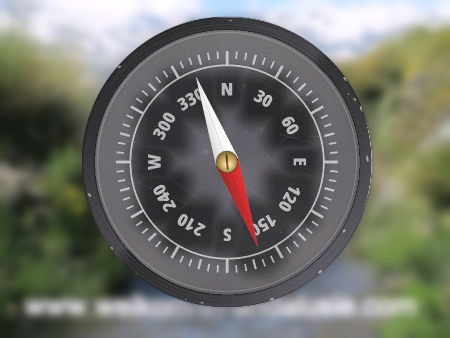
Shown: 160 °
